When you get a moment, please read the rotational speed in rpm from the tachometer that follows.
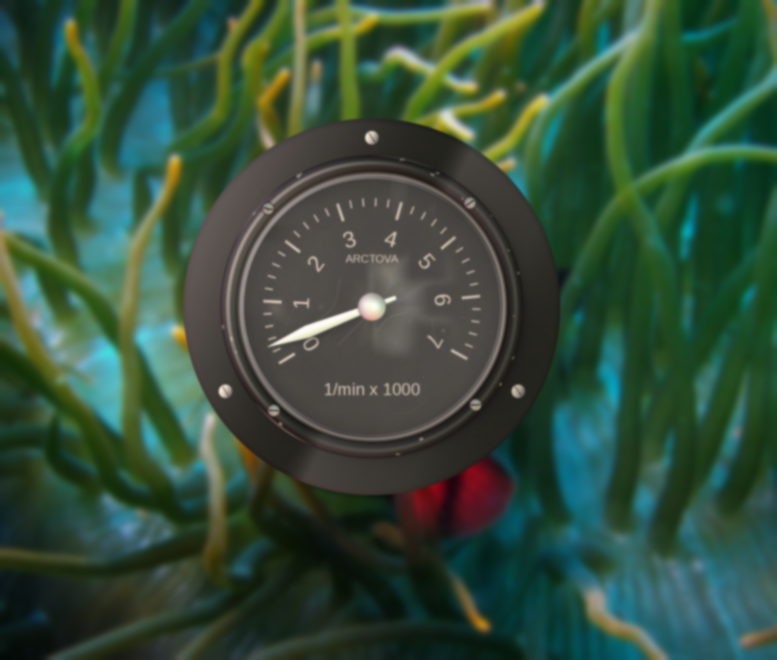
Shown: 300 rpm
